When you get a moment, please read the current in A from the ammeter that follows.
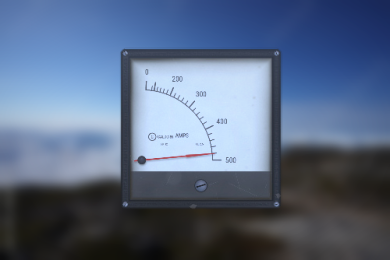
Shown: 480 A
